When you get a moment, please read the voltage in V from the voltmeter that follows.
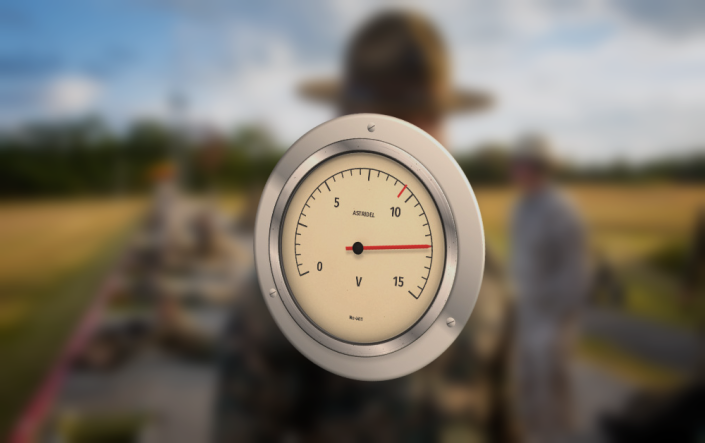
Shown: 12.5 V
